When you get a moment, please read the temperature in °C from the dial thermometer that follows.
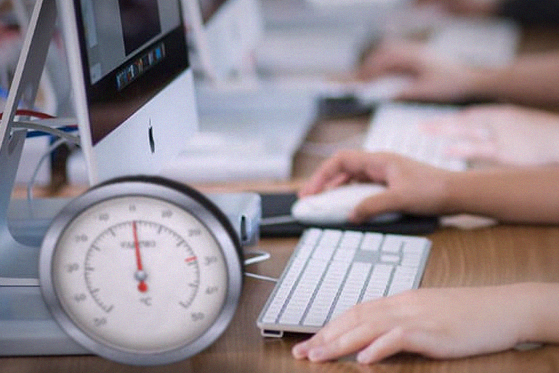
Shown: 0 °C
